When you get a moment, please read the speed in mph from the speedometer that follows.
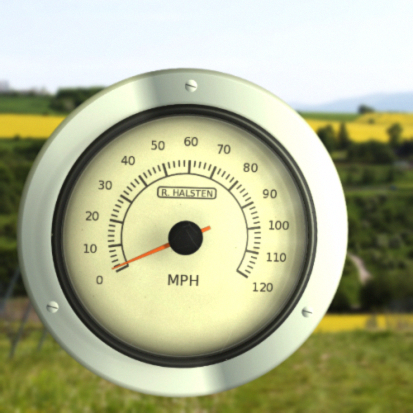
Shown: 2 mph
